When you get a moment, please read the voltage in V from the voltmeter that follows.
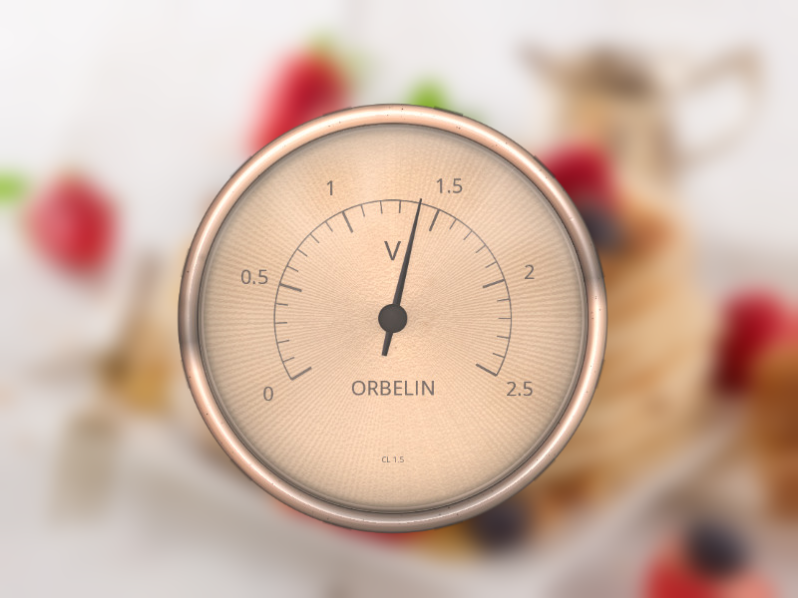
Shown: 1.4 V
